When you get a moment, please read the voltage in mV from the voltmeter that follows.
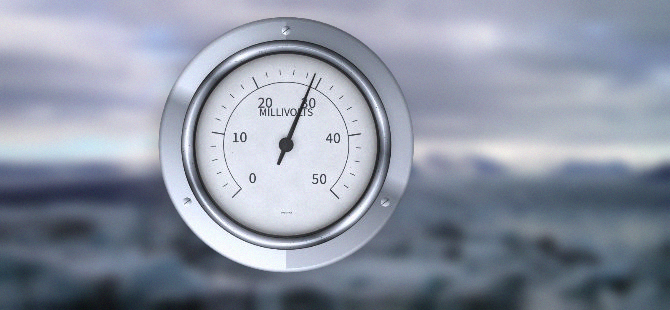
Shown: 29 mV
